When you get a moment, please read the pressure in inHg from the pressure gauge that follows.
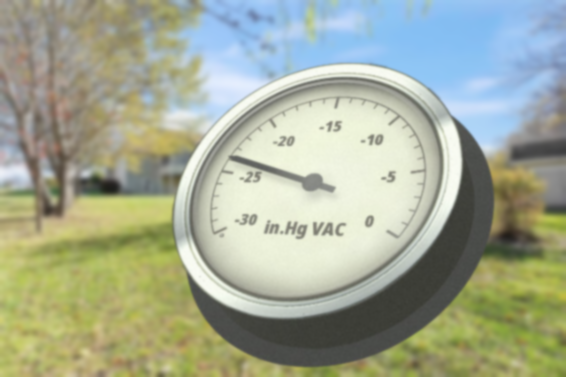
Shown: -24 inHg
